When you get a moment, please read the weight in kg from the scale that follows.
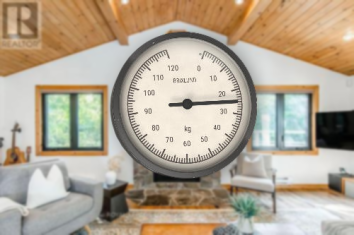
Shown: 25 kg
